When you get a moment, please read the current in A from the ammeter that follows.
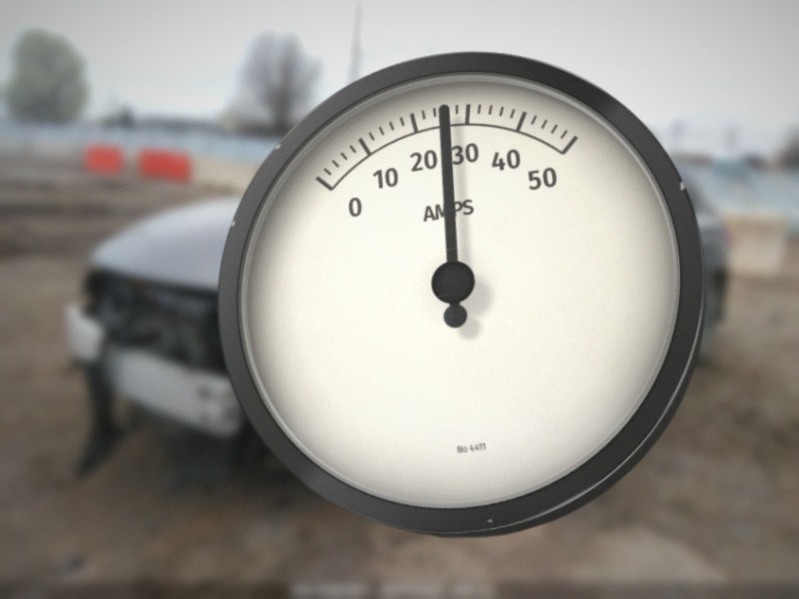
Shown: 26 A
